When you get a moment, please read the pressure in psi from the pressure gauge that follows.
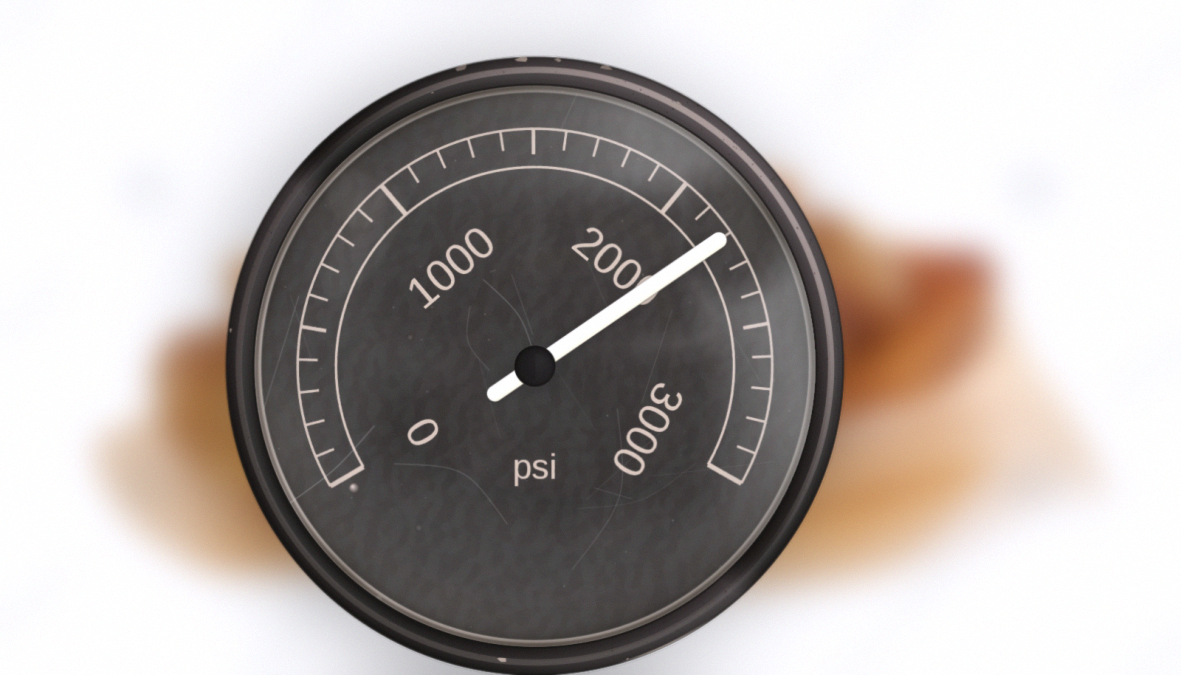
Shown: 2200 psi
